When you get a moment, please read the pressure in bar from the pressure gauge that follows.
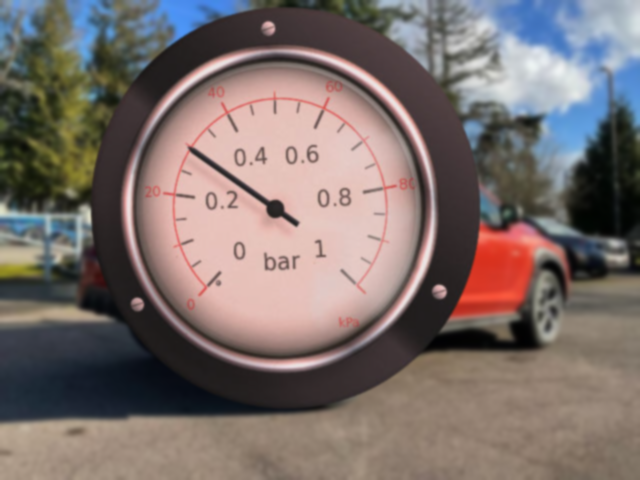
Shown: 0.3 bar
